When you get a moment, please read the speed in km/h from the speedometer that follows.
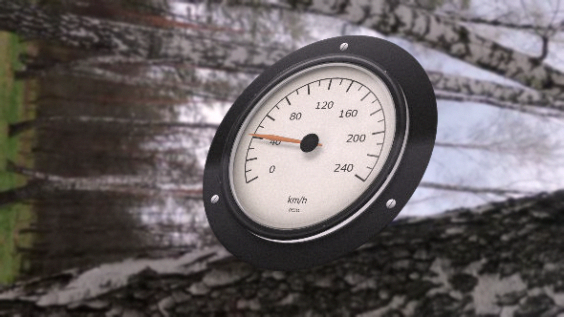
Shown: 40 km/h
